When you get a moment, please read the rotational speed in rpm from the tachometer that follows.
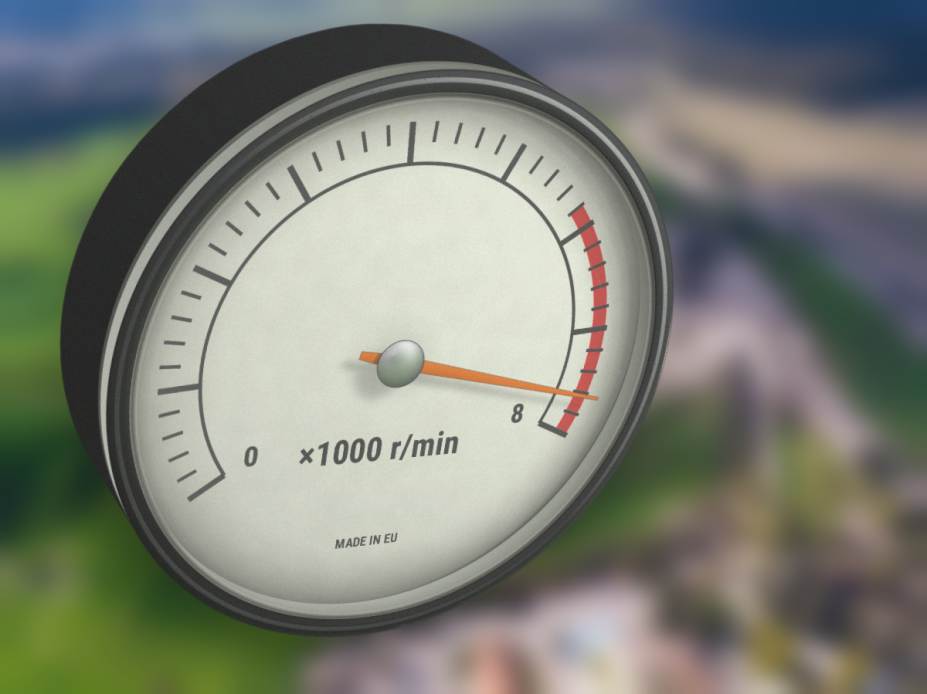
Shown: 7600 rpm
